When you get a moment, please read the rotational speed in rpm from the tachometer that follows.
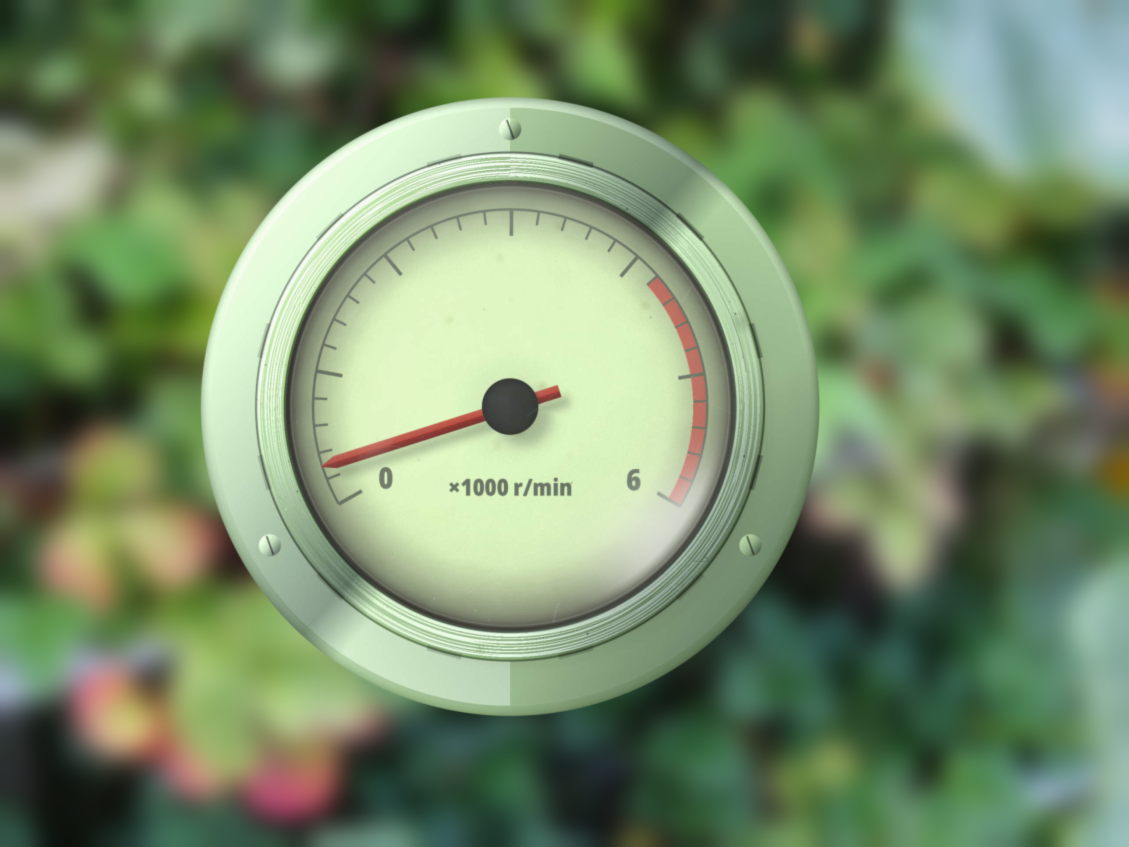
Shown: 300 rpm
